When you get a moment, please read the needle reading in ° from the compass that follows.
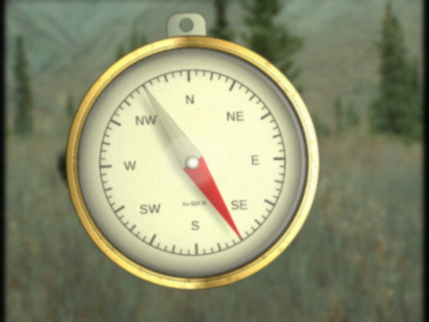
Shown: 150 °
